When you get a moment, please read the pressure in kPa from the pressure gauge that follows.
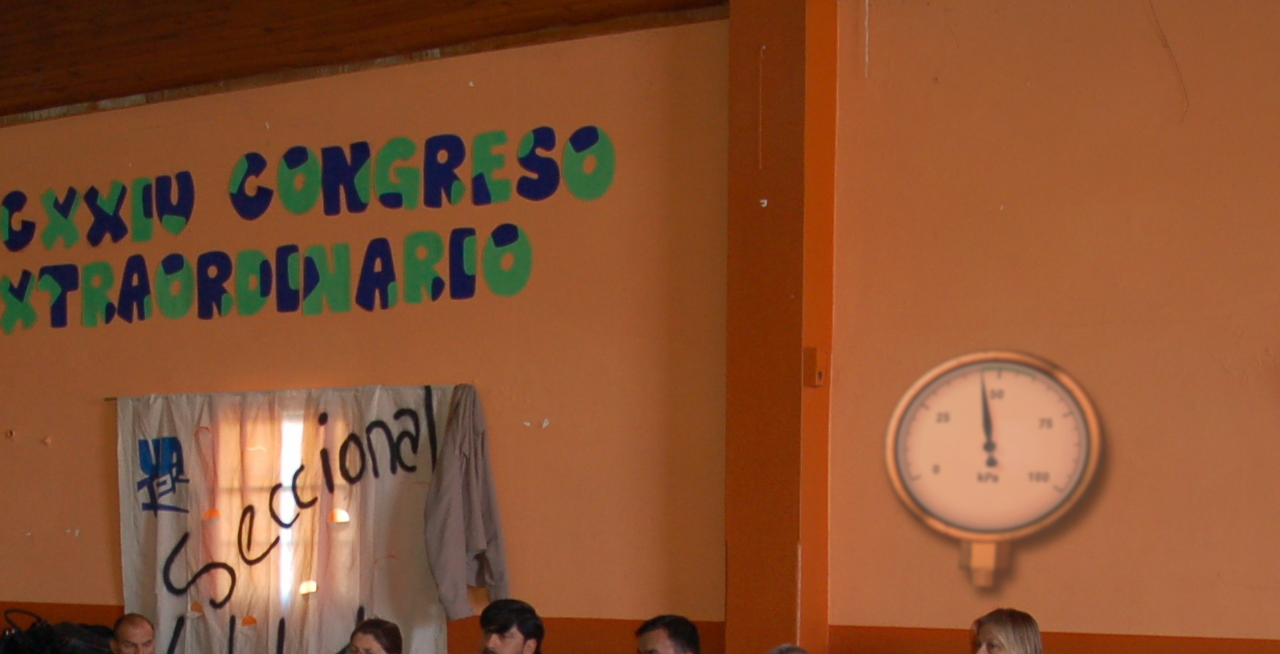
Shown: 45 kPa
